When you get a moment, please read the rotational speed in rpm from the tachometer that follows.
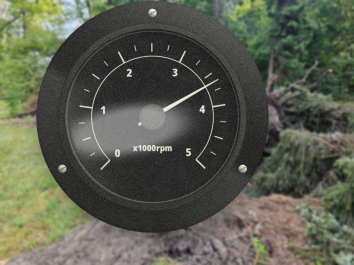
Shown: 3625 rpm
